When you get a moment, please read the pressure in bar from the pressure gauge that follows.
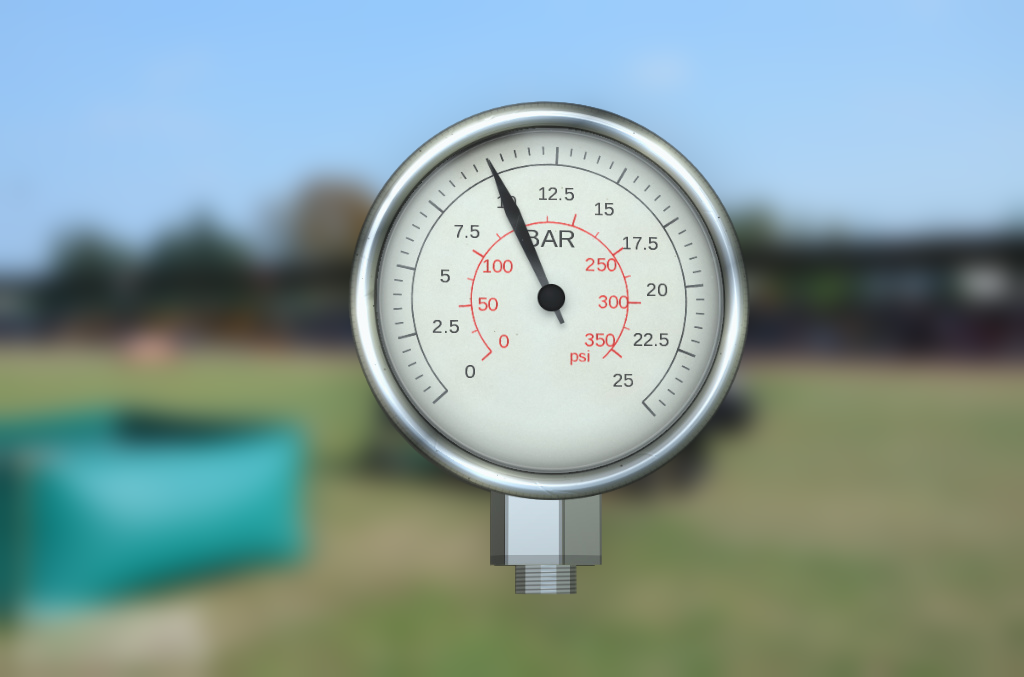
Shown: 10 bar
